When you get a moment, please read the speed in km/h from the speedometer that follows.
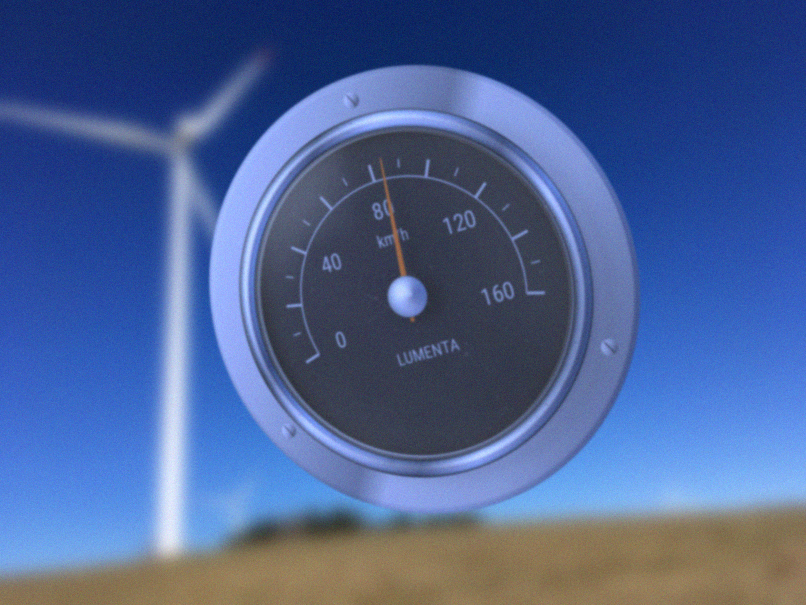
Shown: 85 km/h
